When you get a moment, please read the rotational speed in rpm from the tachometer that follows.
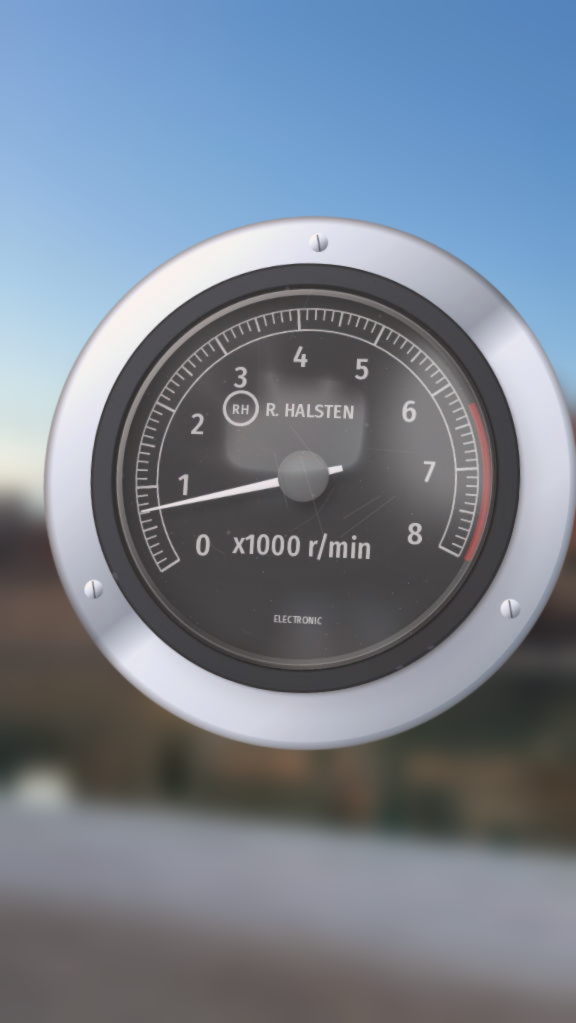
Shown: 700 rpm
